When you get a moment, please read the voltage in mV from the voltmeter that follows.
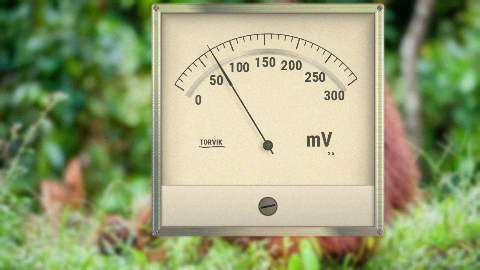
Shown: 70 mV
